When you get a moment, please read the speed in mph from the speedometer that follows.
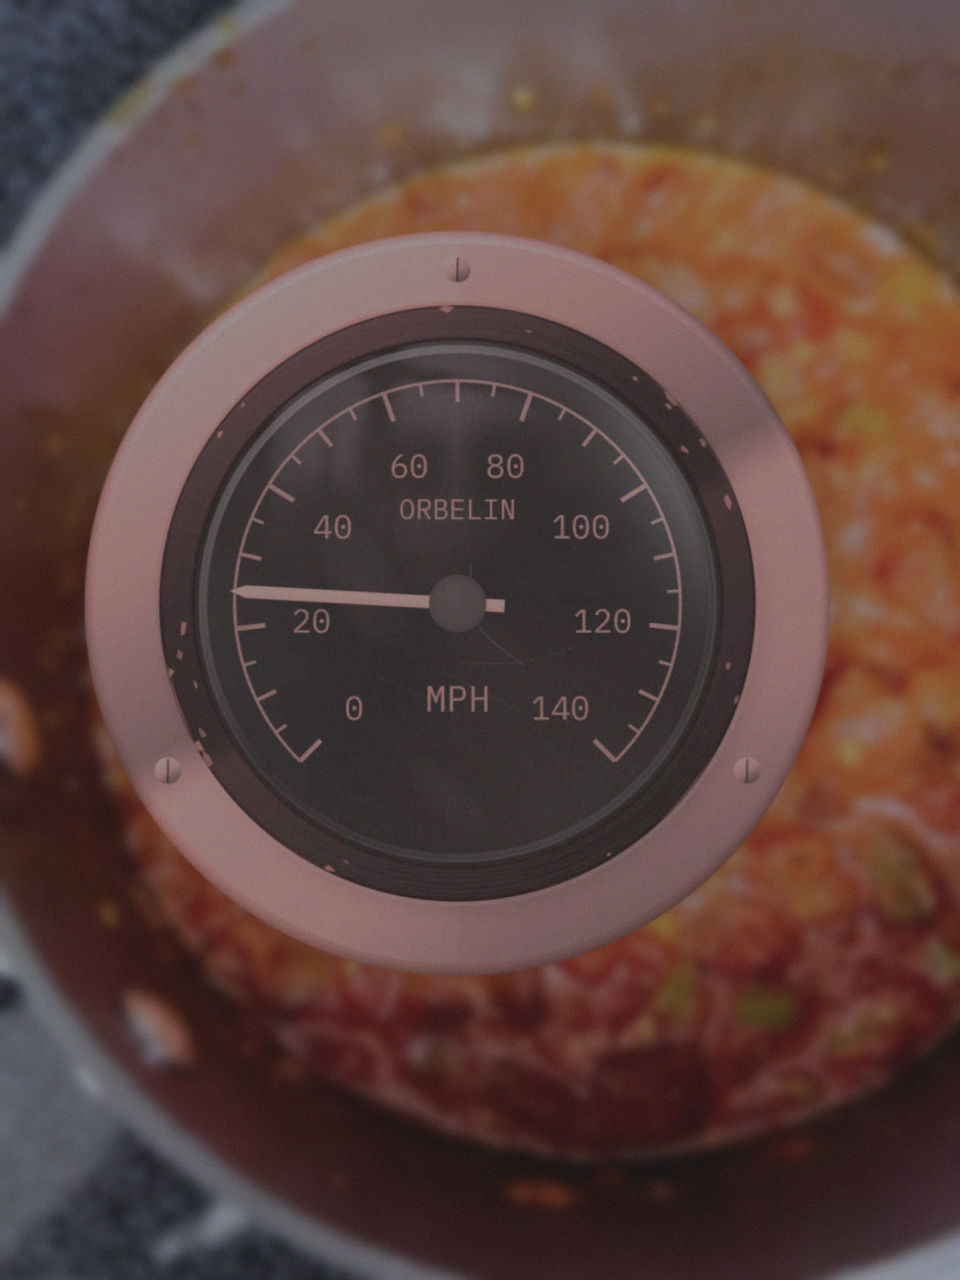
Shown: 25 mph
